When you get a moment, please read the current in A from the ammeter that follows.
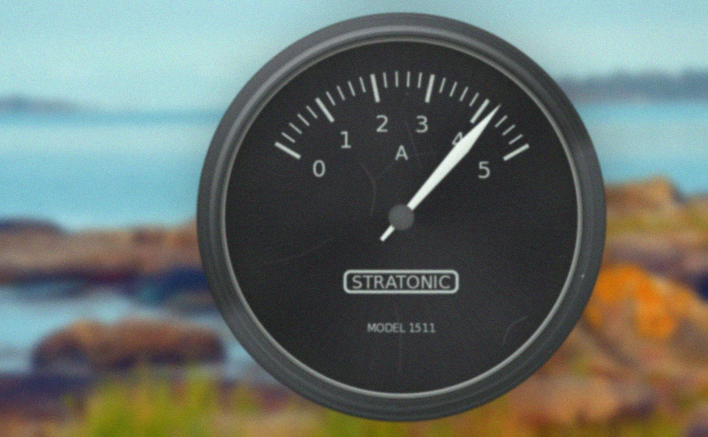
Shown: 4.2 A
